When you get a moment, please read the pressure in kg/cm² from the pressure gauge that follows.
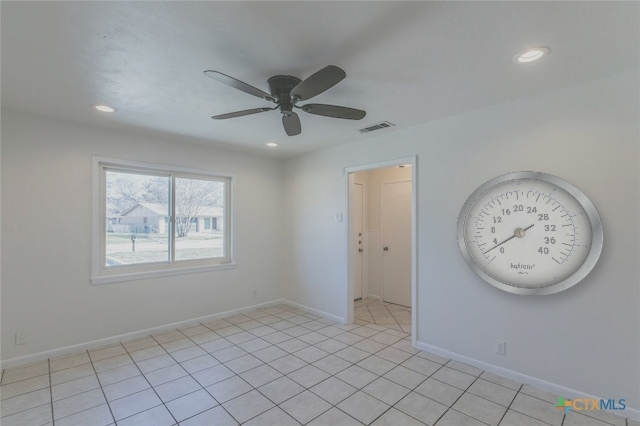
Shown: 2 kg/cm²
